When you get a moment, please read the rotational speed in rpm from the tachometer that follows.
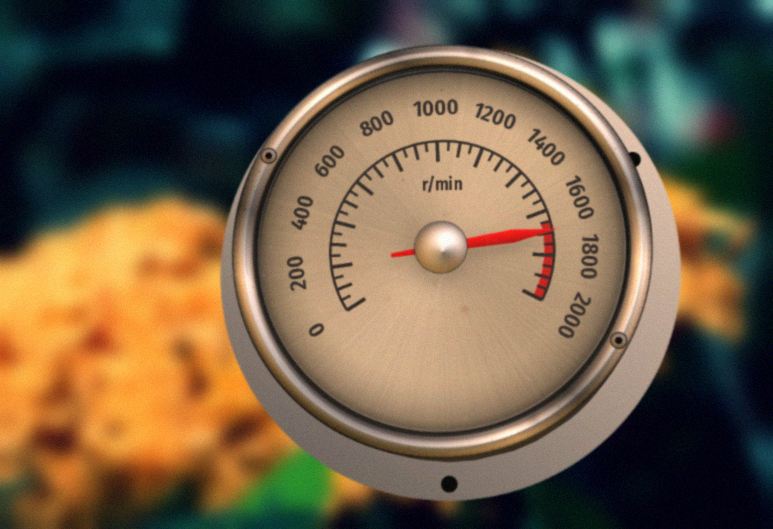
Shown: 1700 rpm
